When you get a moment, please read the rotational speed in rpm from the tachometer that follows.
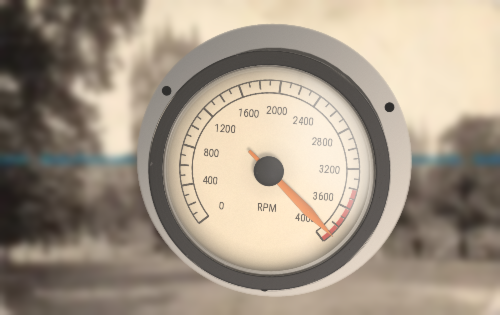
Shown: 3900 rpm
